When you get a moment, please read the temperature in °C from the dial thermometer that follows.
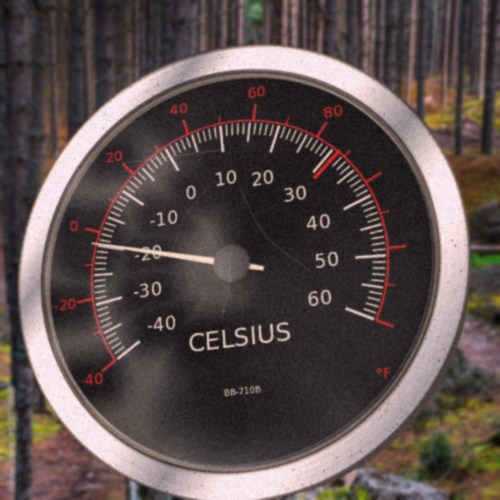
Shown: -20 °C
